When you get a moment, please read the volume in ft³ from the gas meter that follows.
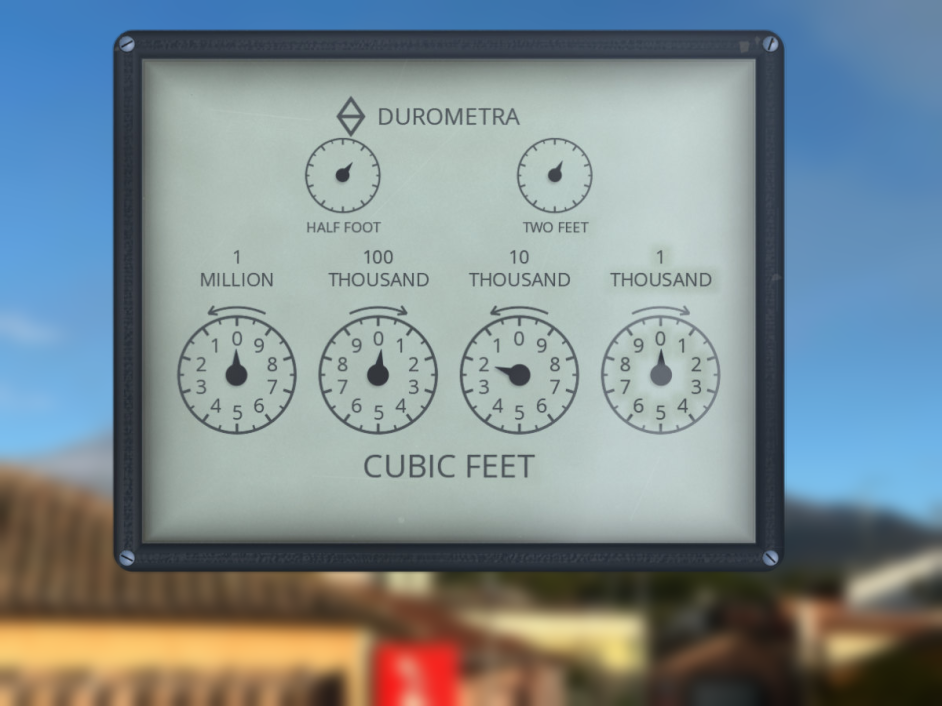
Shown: 2000 ft³
